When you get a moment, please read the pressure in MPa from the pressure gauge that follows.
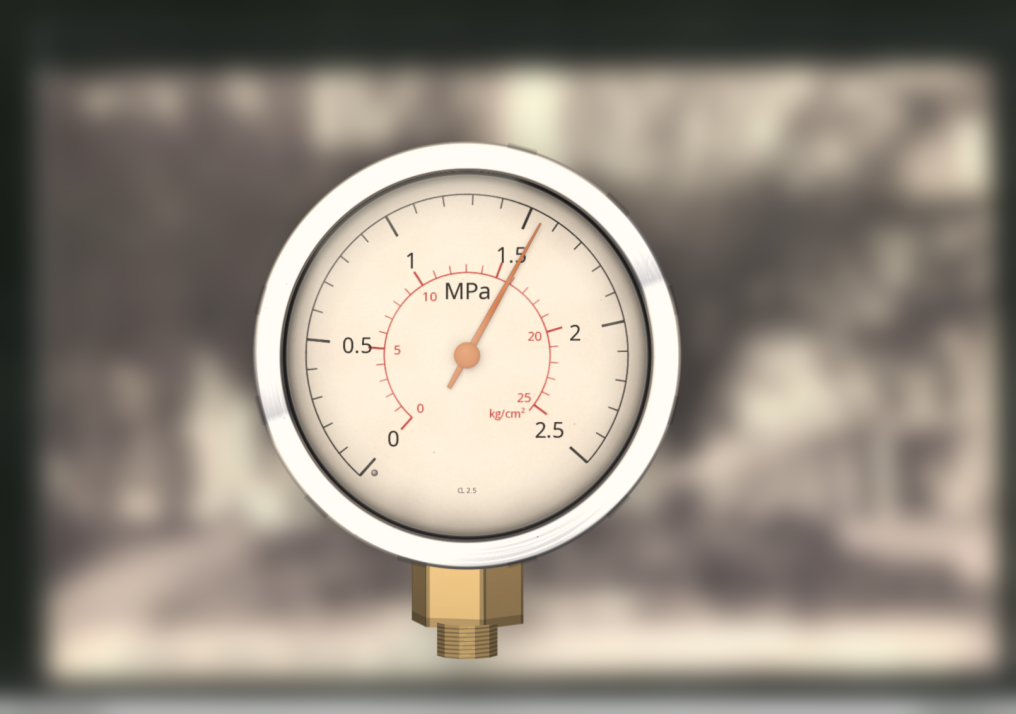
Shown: 1.55 MPa
